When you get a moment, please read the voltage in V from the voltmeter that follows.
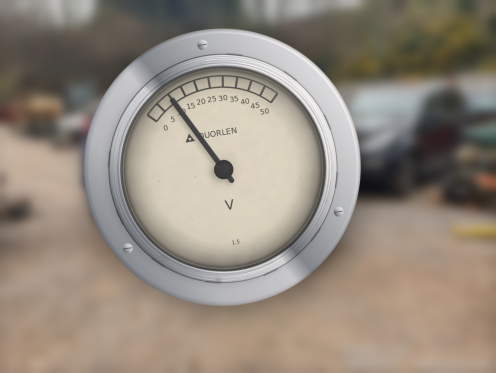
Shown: 10 V
